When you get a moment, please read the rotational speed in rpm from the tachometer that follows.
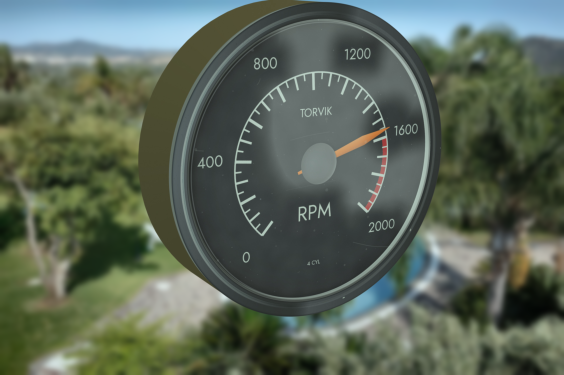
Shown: 1550 rpm
